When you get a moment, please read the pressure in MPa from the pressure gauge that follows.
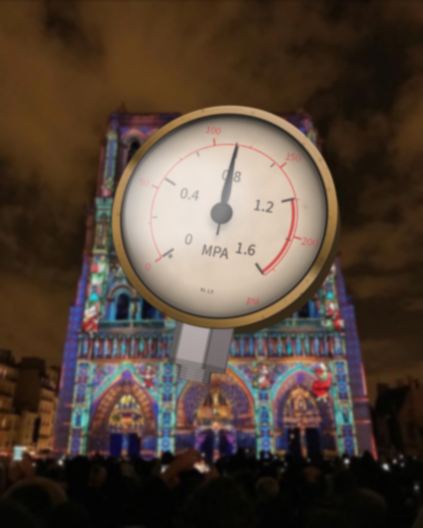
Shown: 0.8 MPa
